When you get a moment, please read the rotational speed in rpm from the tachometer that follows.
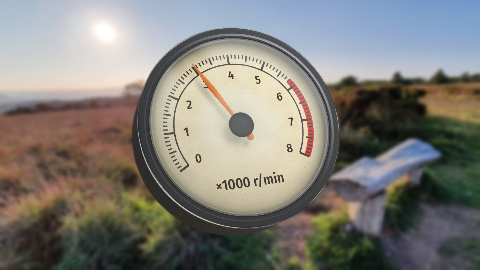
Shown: 3000 rpm
